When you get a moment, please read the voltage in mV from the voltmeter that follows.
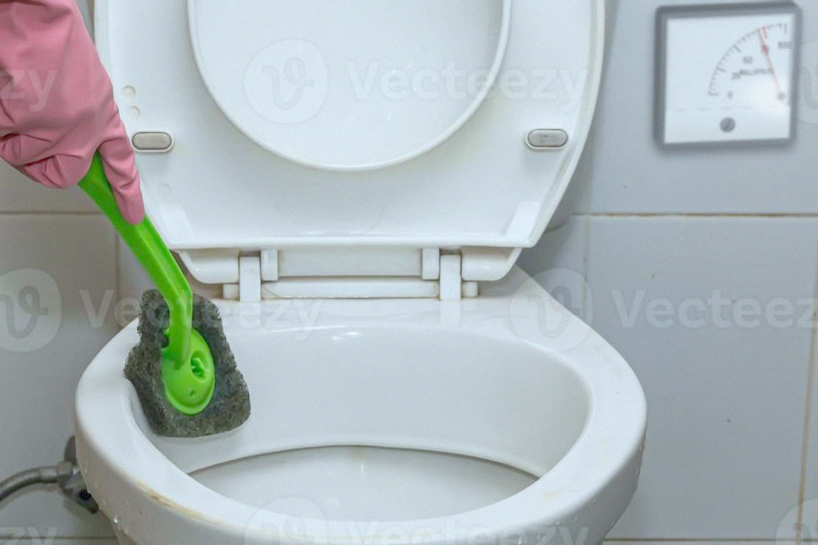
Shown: 75 mV
